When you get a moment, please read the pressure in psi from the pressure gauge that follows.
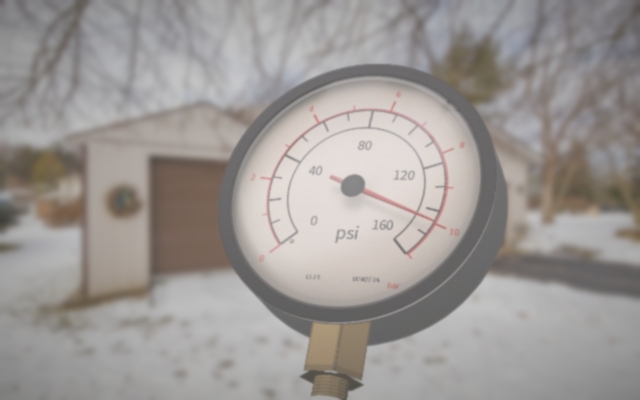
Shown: 145 psi
